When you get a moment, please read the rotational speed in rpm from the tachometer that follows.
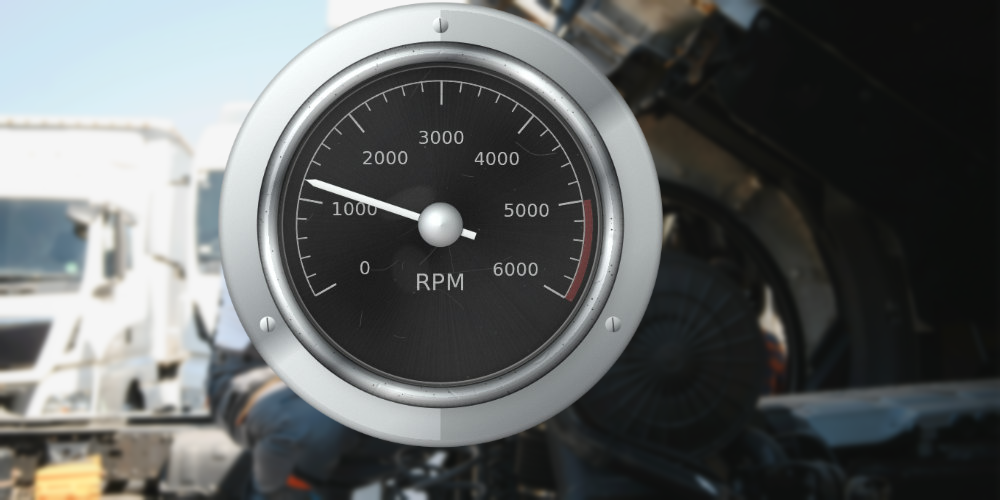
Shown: 1200 rpm
